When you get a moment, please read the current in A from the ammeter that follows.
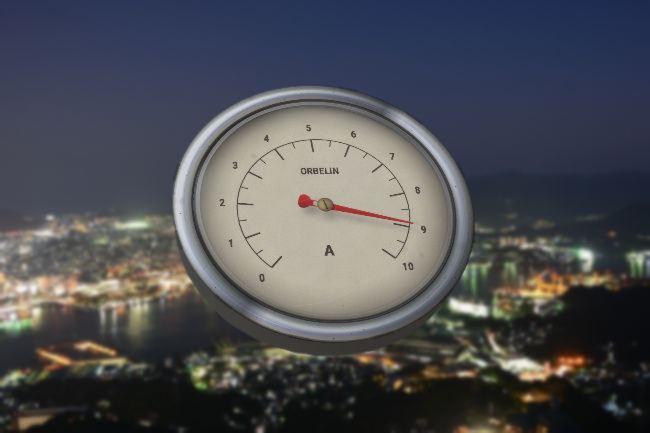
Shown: 9 A
